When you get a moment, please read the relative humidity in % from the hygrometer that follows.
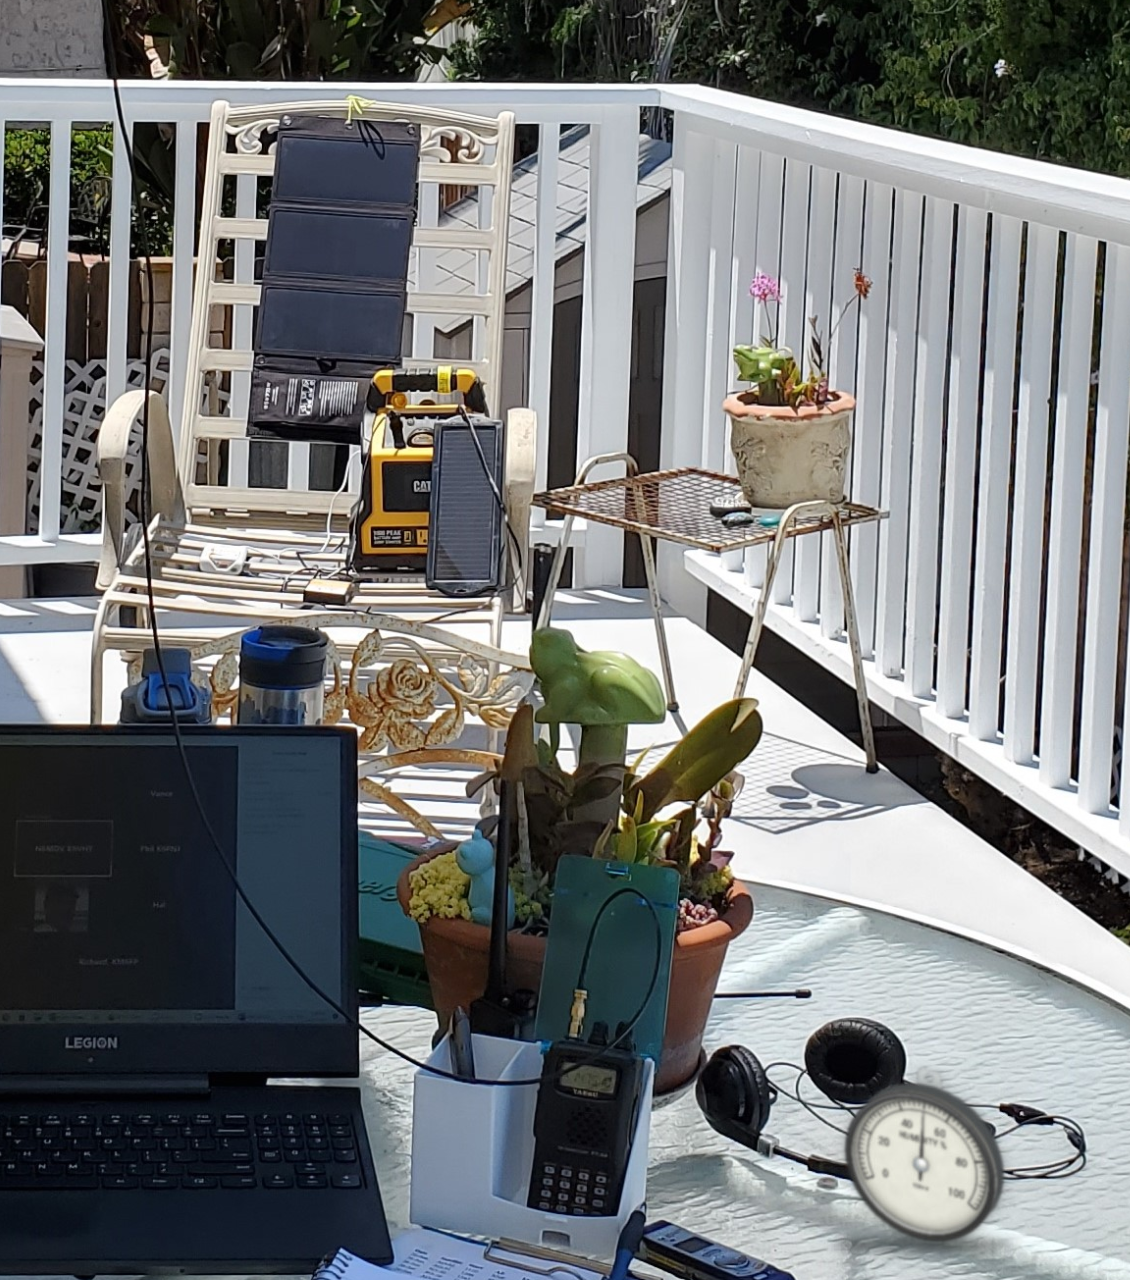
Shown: 50 %
